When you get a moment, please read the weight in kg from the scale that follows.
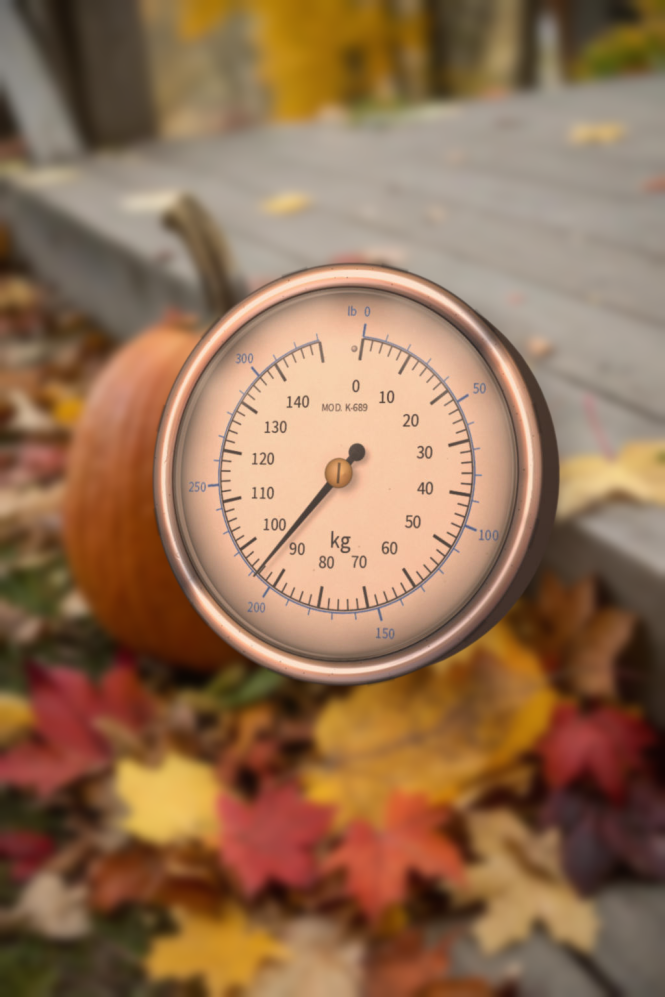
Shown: 94 kg
